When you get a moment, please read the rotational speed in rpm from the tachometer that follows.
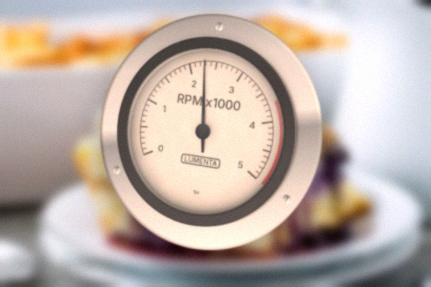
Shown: 2300 rpm
